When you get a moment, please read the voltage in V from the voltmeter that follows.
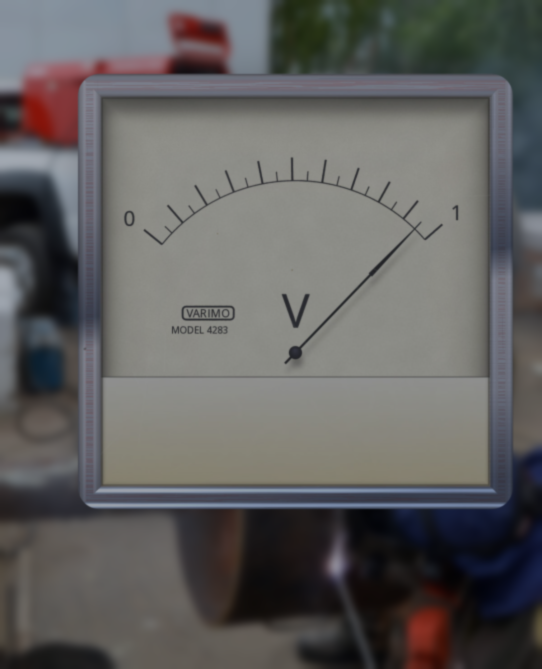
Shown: 0.95 V
